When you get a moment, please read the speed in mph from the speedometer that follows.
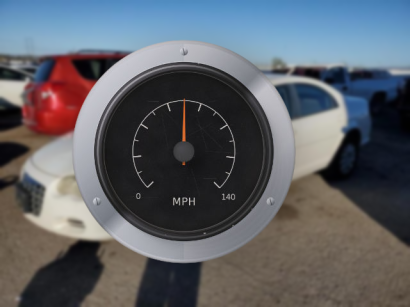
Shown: 70 mph
